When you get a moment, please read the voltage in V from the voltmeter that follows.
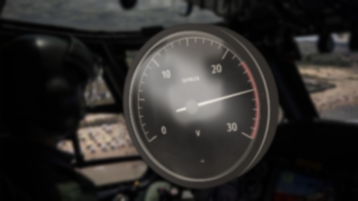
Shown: 25 V
